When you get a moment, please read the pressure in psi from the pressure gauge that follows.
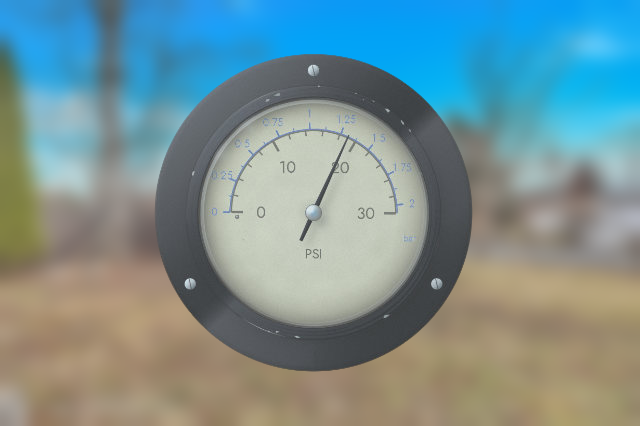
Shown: 19 psi
